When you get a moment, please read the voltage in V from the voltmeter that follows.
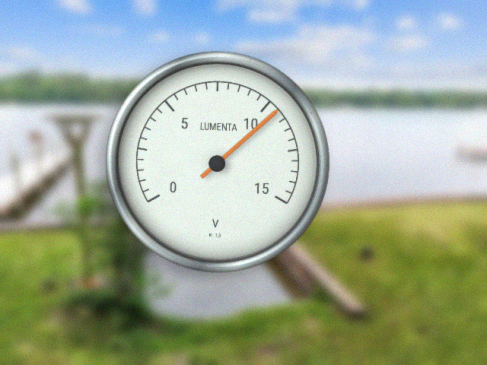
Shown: 10.5 V
